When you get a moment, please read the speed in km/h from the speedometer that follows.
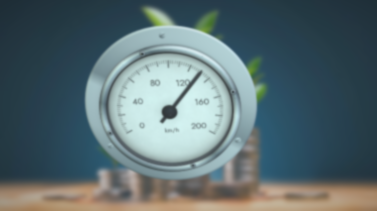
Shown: 130 km/h
